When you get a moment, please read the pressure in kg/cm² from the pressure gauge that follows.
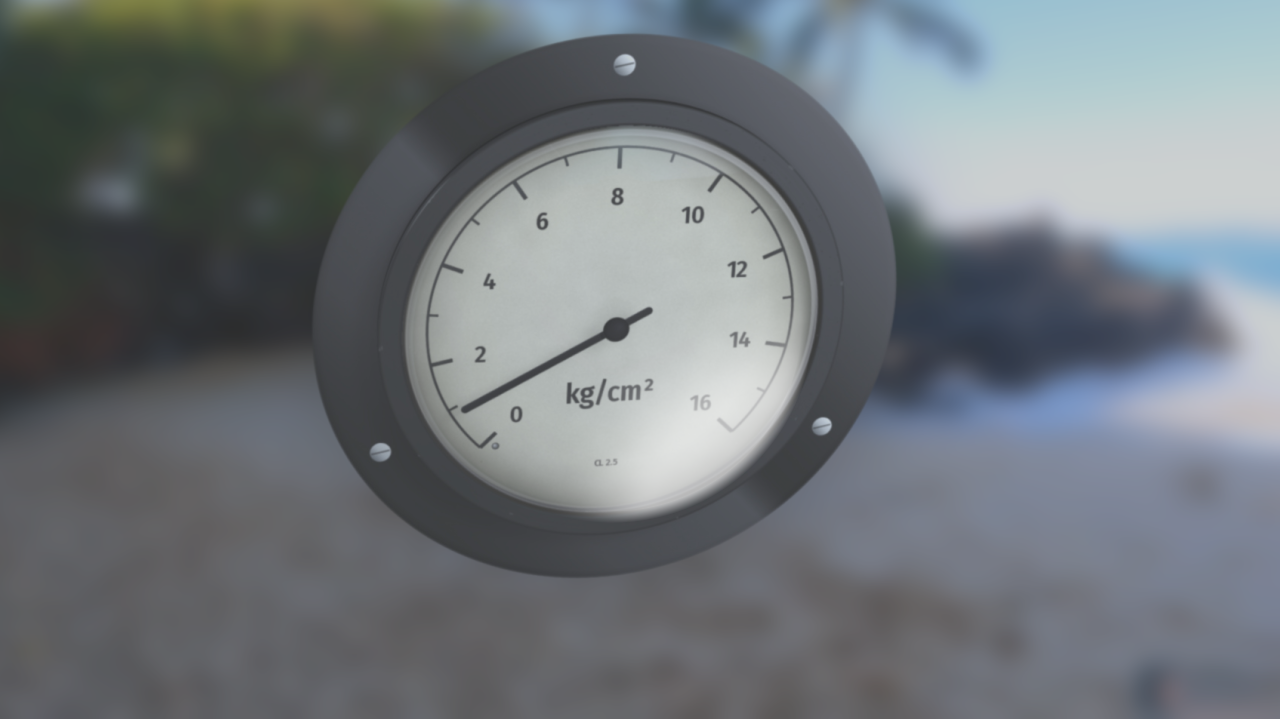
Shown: 1 kg/cm²
